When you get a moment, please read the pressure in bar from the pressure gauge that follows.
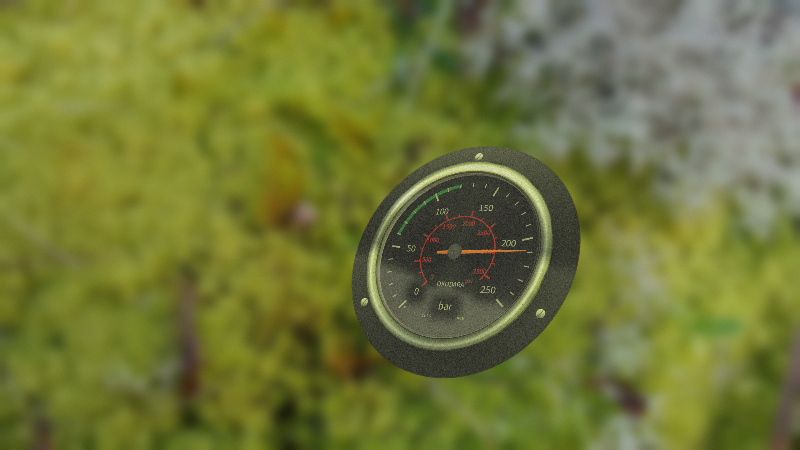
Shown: 210 bar
